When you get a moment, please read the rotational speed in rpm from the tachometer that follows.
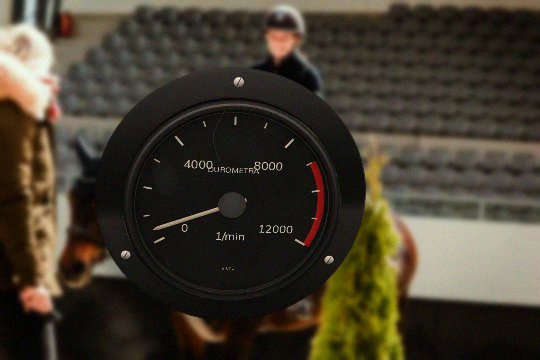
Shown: 500 rpm
